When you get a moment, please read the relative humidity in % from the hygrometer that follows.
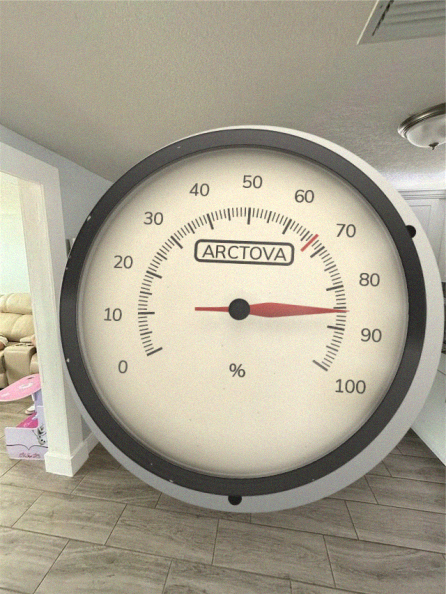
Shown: 86 %
